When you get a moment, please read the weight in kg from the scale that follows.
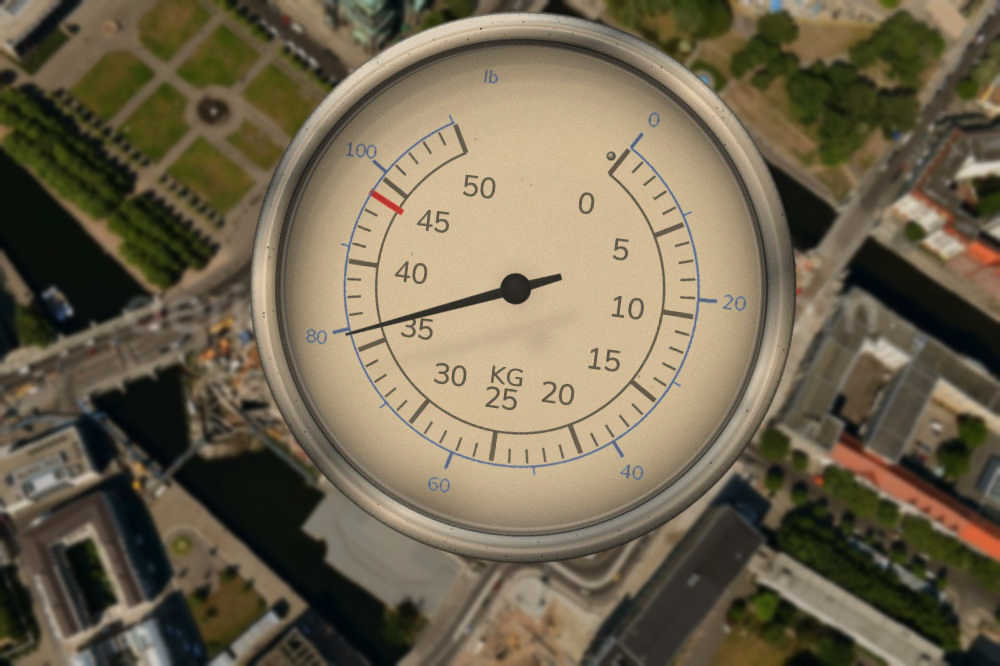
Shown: 36 kg
